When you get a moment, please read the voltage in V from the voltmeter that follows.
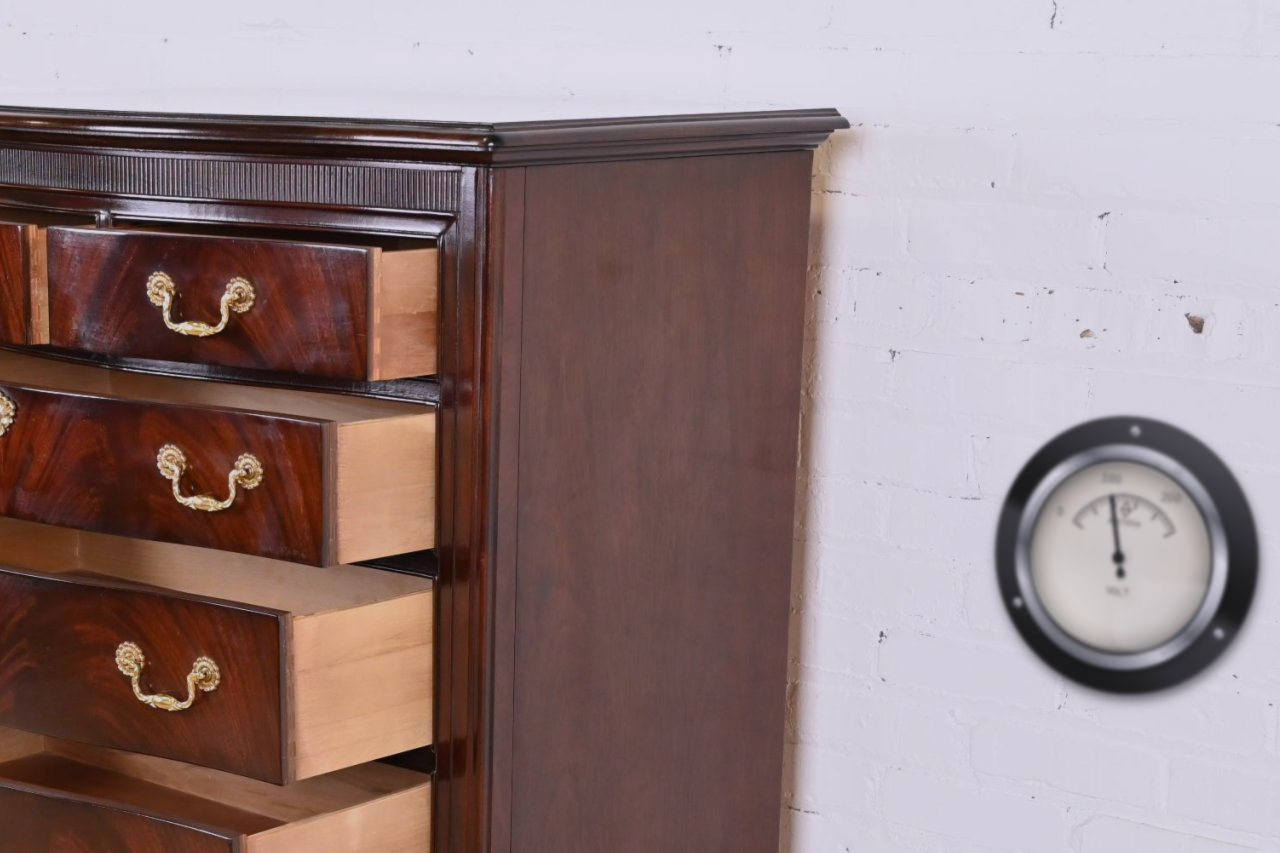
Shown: 100 V
